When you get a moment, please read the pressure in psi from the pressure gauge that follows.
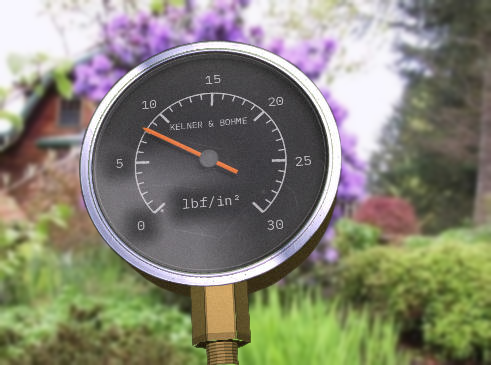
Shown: 8 psi
